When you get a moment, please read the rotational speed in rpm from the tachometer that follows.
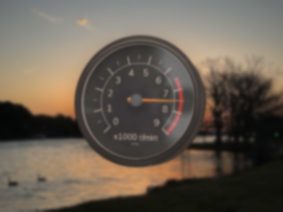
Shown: 7500 rpm
